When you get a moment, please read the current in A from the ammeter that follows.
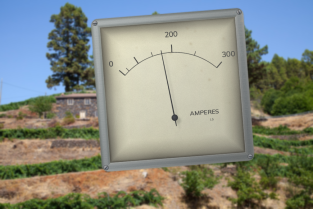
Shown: 175 A
